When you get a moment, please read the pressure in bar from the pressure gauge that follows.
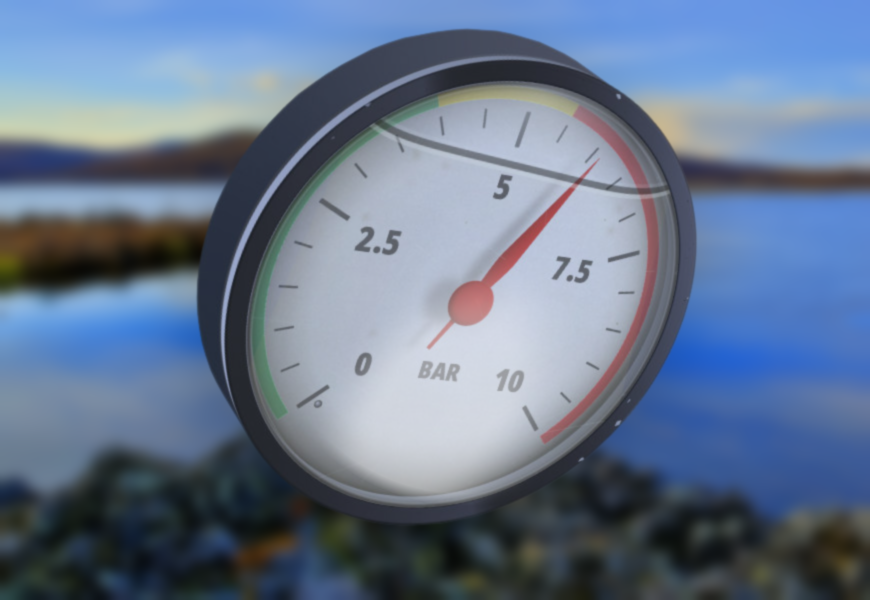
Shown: 6 bar
